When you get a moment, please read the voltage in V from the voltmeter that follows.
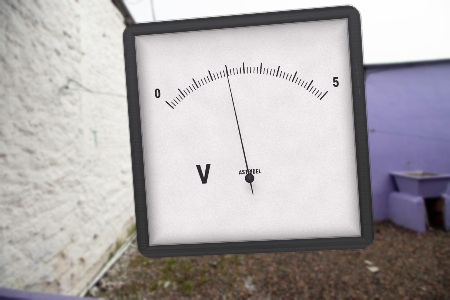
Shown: 2 V
